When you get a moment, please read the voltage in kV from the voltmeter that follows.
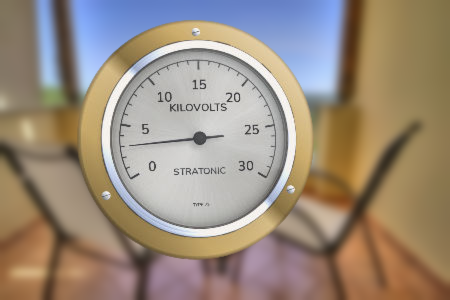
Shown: 3 kV
